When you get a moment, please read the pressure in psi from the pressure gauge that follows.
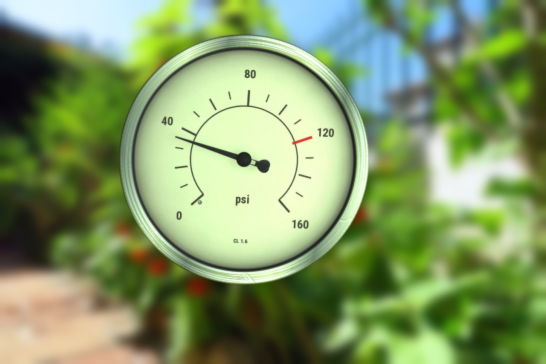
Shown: 35 psi
